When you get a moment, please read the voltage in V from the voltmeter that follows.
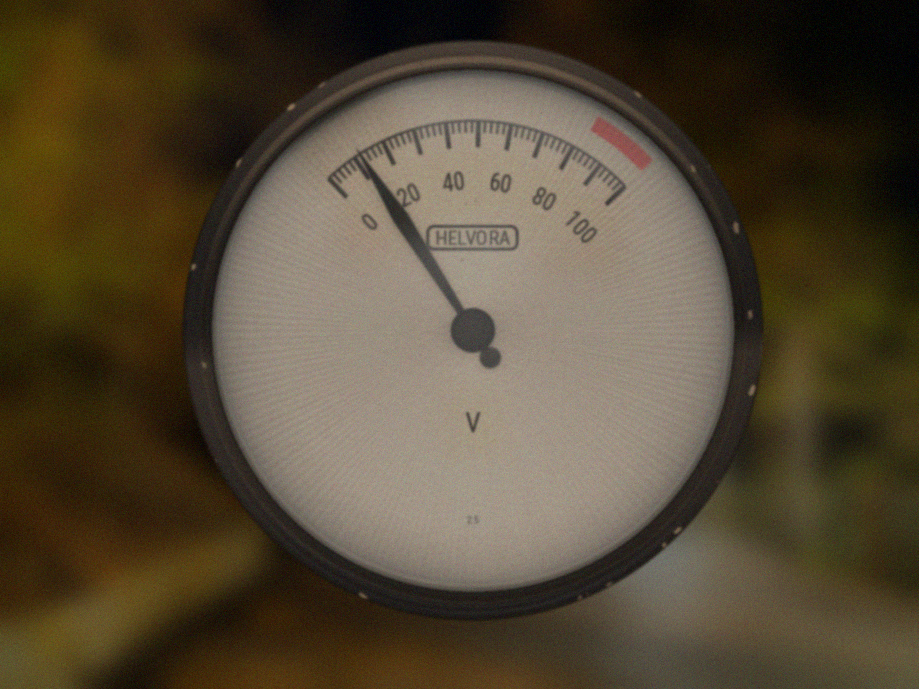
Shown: 12 V
